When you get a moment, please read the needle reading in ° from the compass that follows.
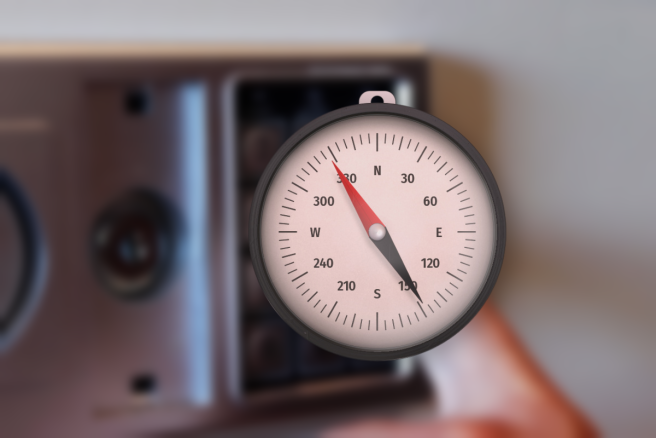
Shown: 327.5 °
